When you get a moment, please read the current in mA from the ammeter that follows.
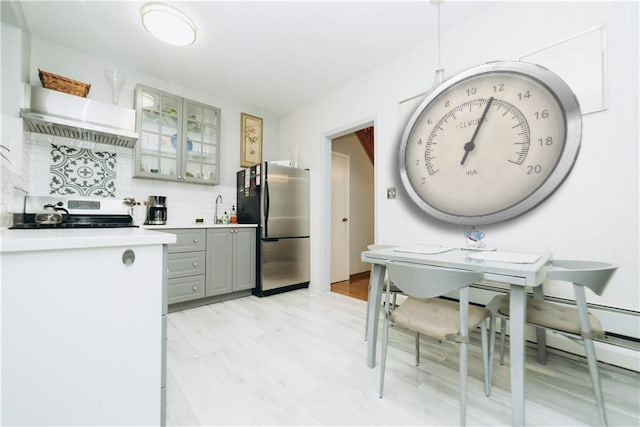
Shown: 12 mA
